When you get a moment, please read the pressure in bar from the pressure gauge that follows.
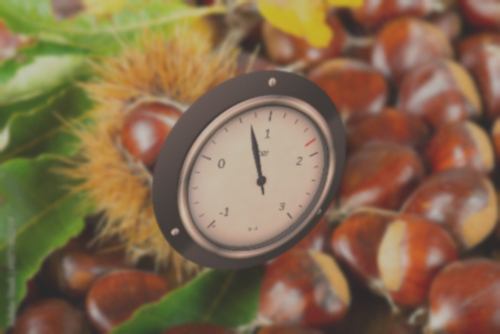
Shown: 0.7 bar
